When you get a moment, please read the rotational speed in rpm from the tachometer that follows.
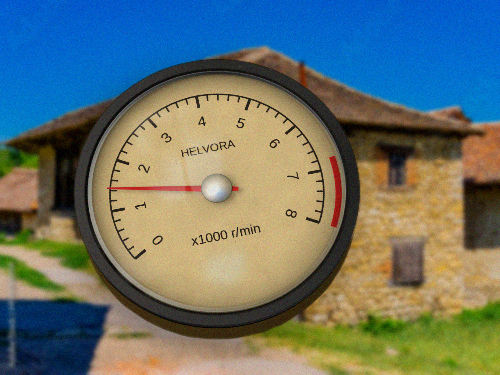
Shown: 1400 rpm
